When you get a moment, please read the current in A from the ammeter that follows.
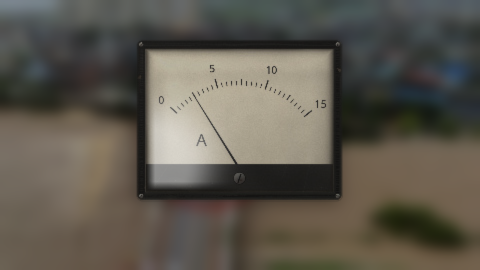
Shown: 2.5 A
